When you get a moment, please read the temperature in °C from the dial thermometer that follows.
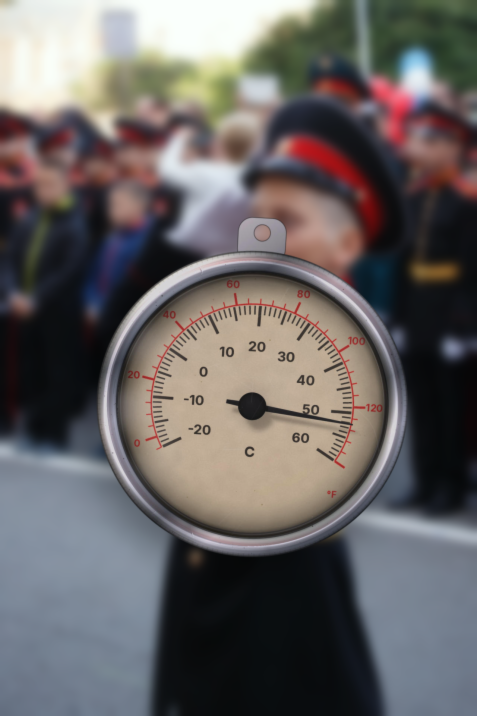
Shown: 52 °C
